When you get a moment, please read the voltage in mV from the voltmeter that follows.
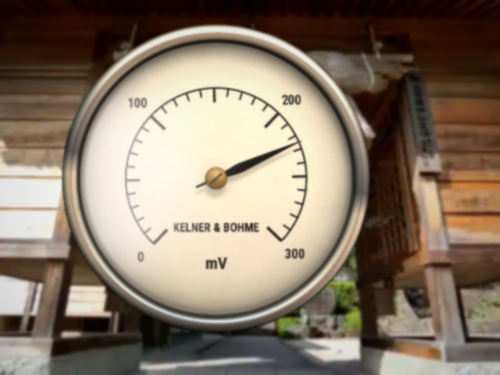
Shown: 225 mV
